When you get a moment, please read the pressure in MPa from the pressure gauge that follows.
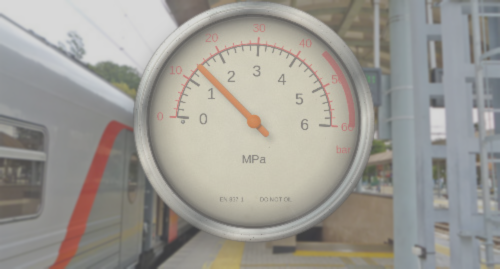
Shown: 1.4 MPa
